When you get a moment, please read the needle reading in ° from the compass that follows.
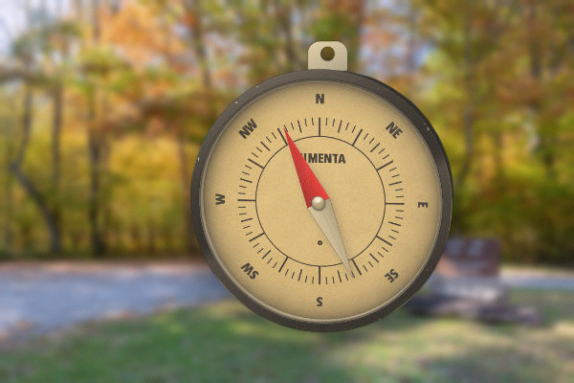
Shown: 335 °
